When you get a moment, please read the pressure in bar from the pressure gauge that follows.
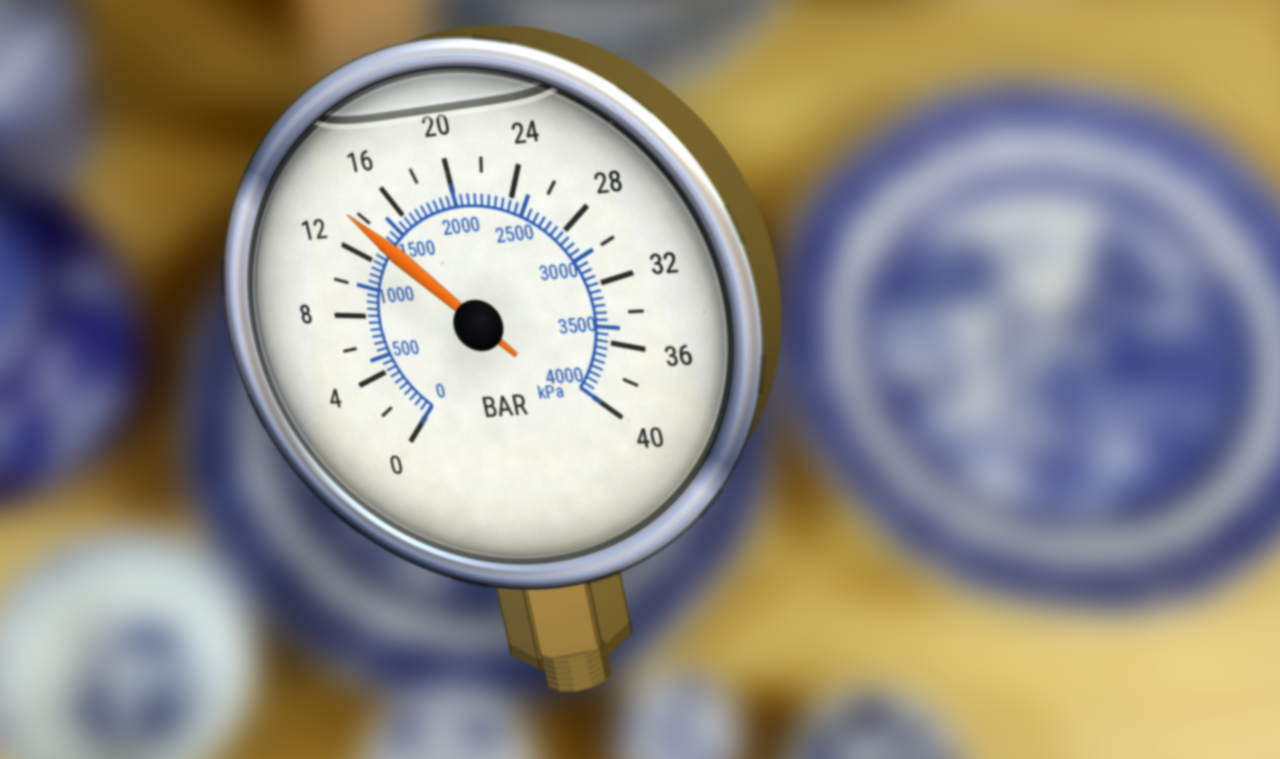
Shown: 14 bar
